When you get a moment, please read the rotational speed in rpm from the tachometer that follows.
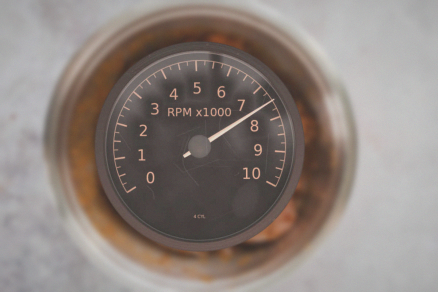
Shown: 7500 rpm
